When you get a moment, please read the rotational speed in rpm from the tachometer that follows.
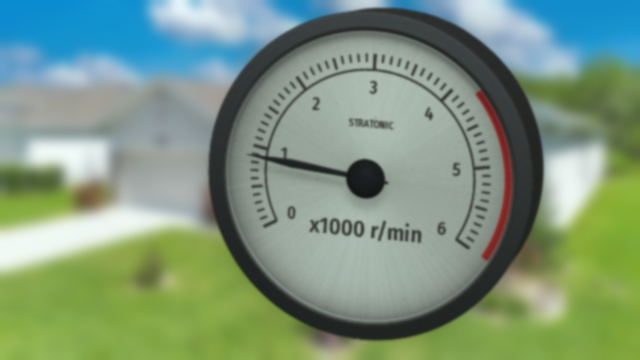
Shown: 900 rpm
